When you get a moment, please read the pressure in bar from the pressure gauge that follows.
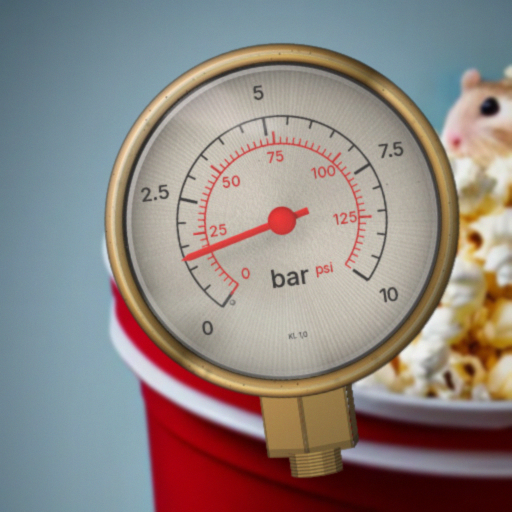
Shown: 1.25 bar
